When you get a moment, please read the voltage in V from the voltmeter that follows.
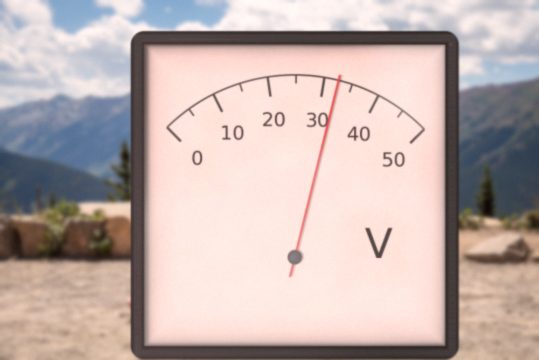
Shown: 32.5 V
